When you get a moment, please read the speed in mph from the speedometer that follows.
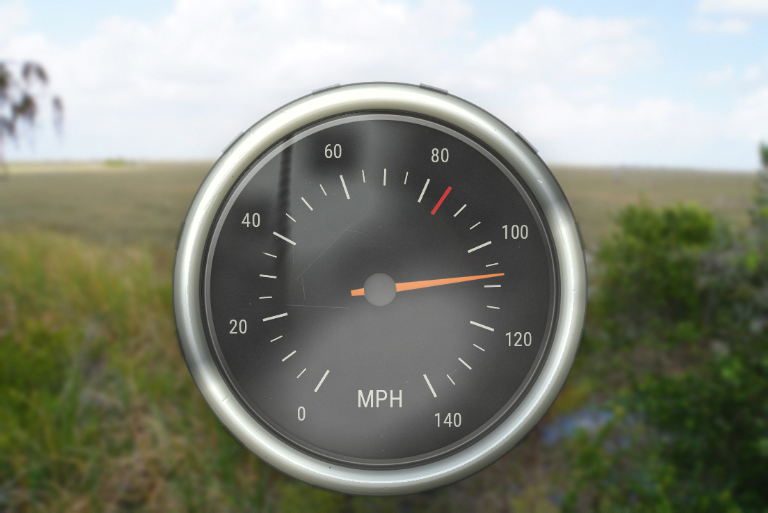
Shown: 107.5 mph
